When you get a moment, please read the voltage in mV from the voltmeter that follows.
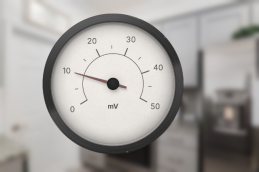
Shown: 10 mV
